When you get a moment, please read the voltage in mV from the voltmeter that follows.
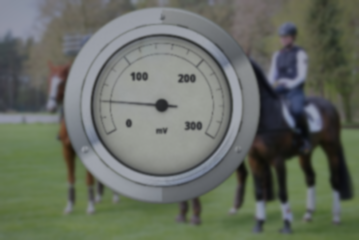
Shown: 40 mV
